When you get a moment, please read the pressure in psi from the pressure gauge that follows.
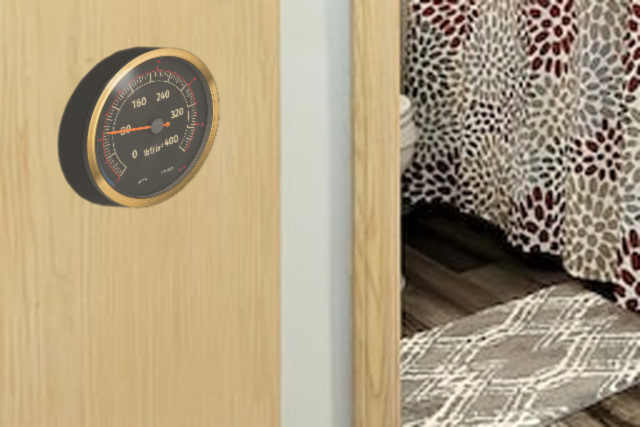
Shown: 80 psi
